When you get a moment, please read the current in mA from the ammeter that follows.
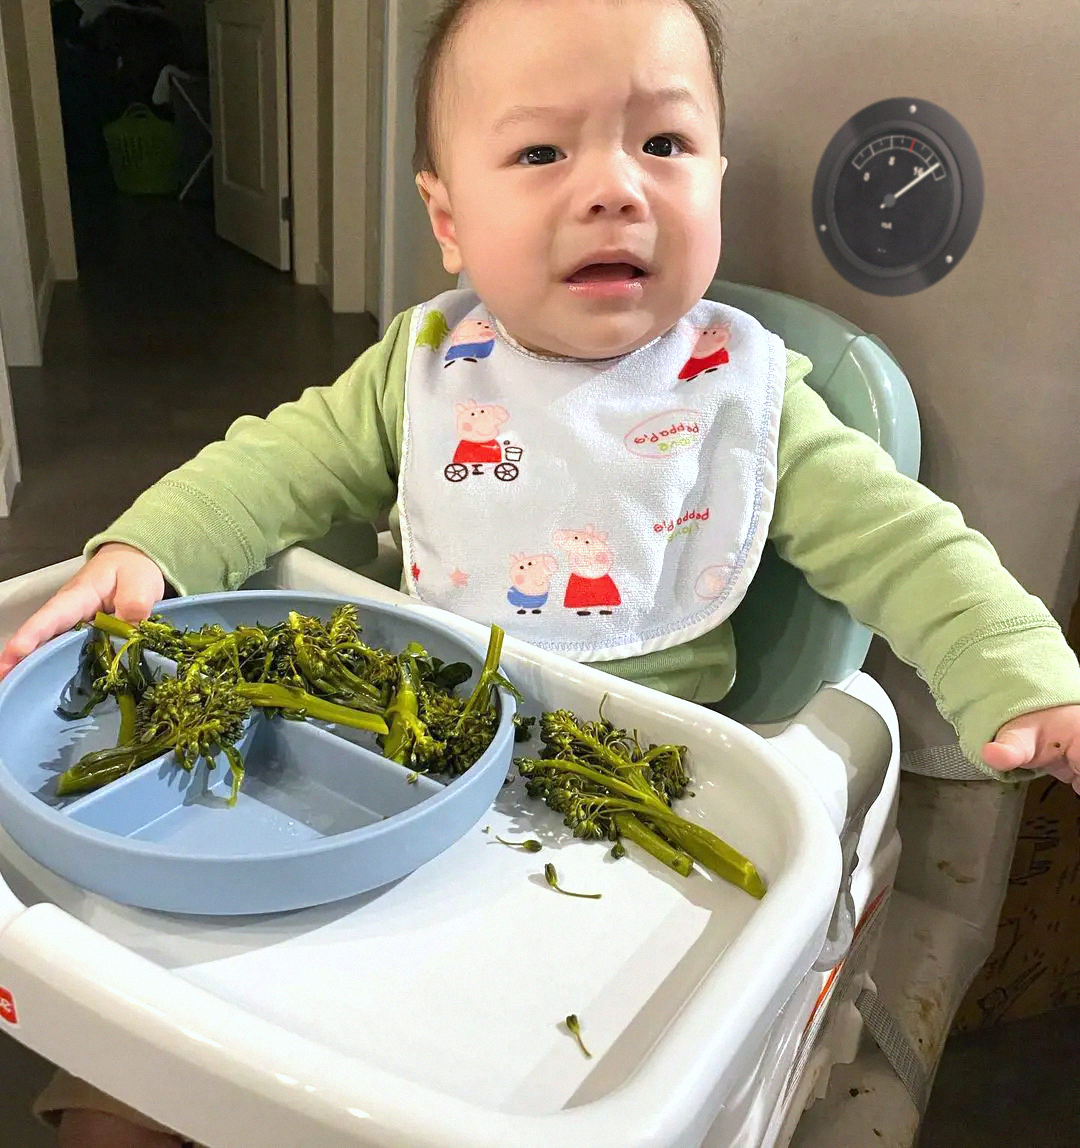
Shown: 18 mA
